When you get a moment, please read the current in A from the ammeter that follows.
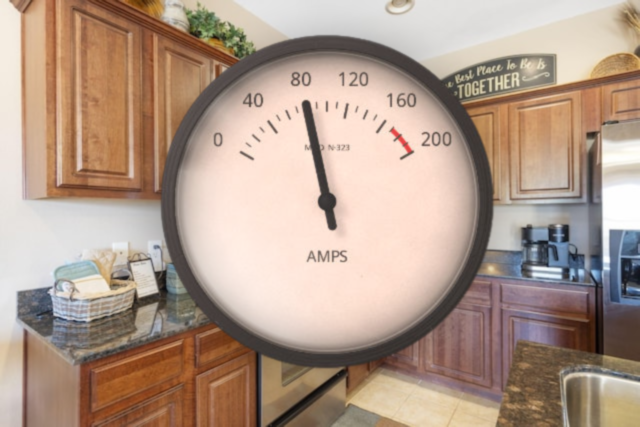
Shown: 80 A
